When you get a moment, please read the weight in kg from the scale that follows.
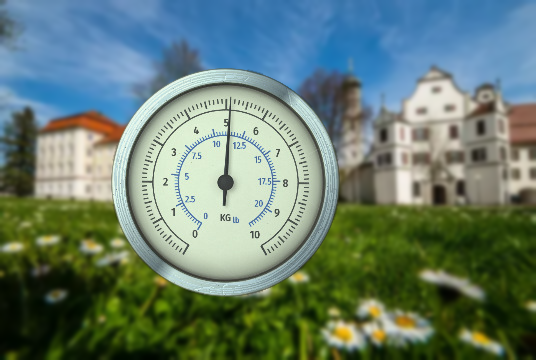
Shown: 5.1 kg
